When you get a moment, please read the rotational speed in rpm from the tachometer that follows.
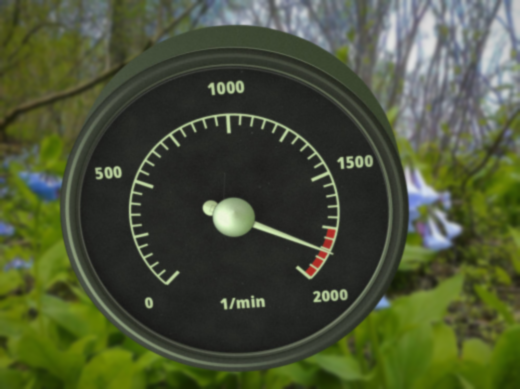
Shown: 1850 rpm
